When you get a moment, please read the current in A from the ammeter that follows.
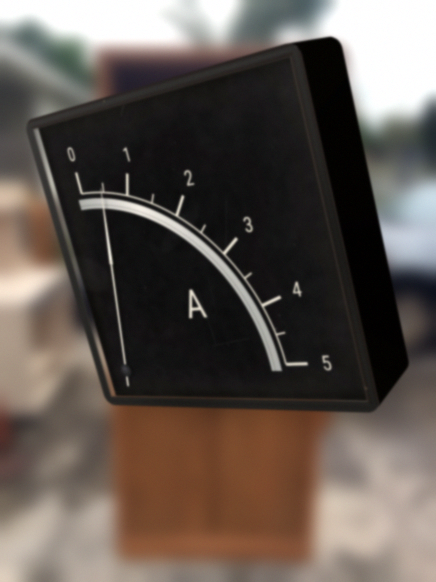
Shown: 0.5 A
